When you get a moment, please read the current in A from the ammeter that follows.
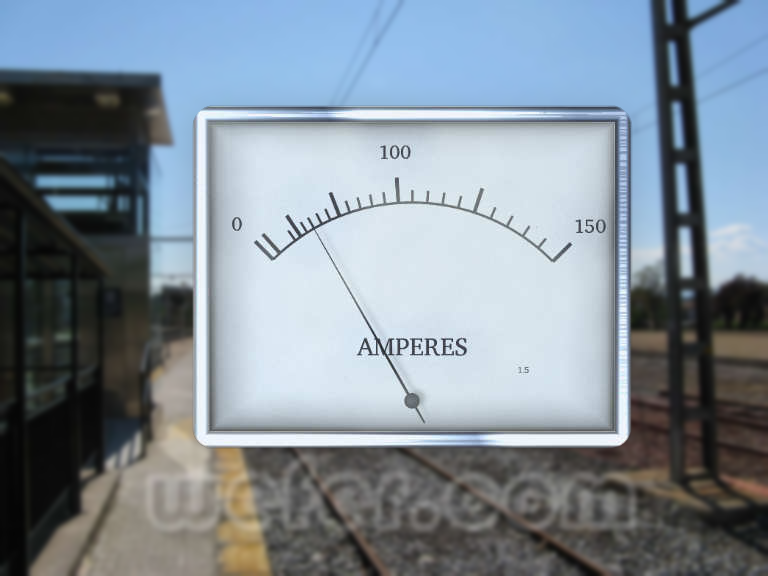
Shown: 60 A
